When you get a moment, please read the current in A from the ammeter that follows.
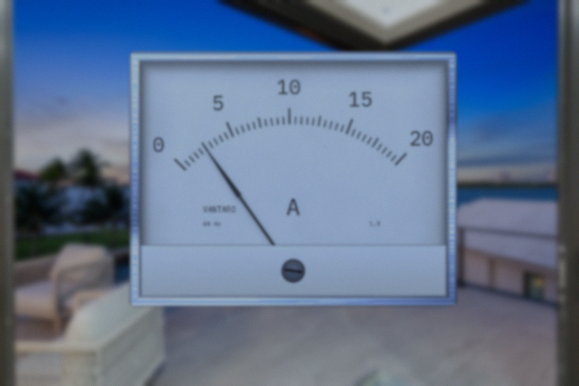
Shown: 2.5 A
